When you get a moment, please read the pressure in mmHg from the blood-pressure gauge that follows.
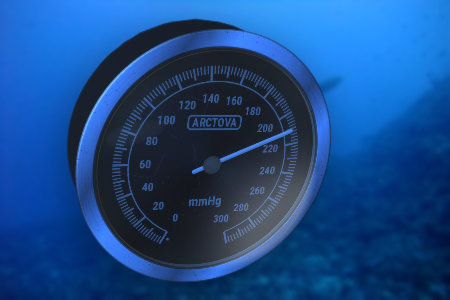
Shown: 210 mmHg
